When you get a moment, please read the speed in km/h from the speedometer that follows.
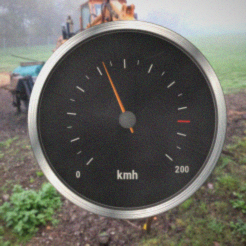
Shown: 85 km/h
